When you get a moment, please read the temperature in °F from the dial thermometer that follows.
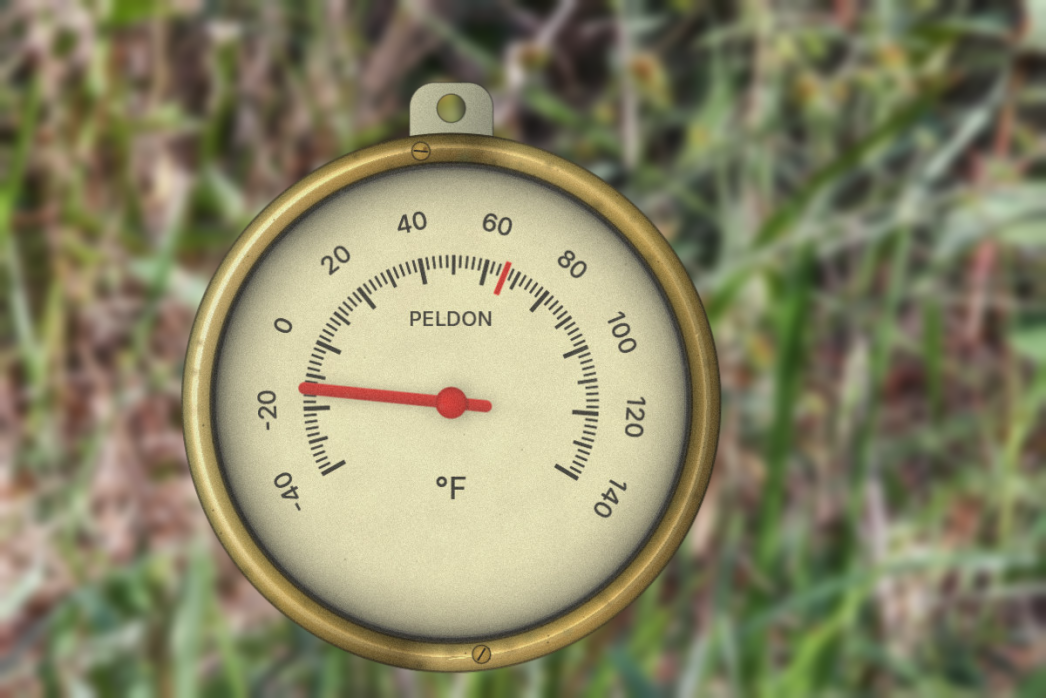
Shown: -14 °F
